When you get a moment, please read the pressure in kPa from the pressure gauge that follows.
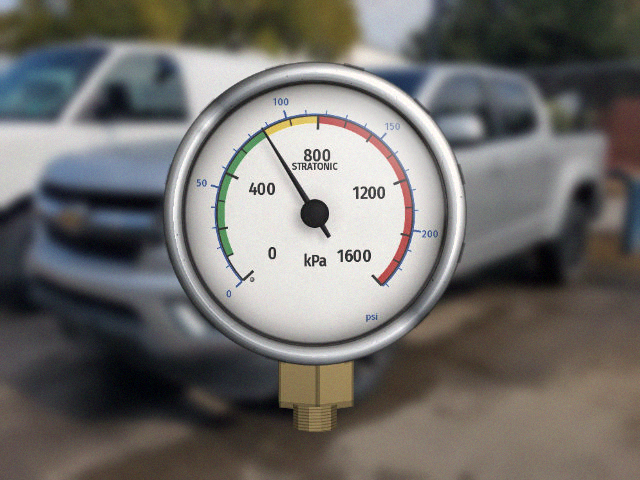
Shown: 600 kPa
